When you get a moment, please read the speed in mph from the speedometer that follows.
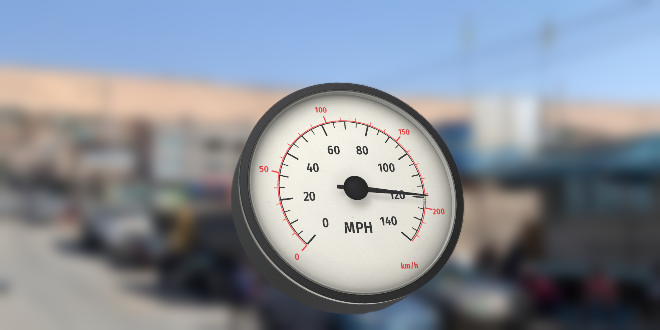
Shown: 120 mph
